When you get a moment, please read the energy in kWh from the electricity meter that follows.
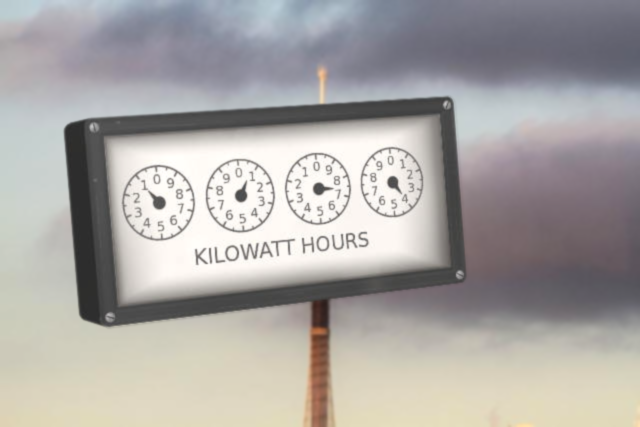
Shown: 1074 kWh
